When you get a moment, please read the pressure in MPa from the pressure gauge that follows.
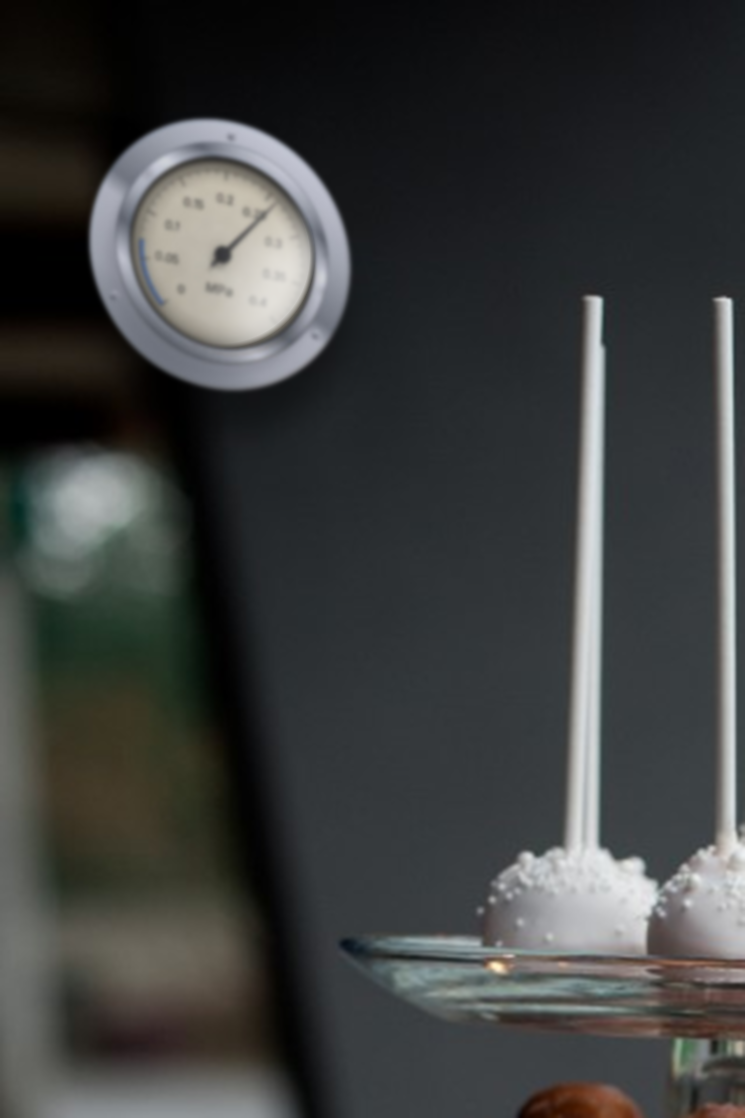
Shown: 0.26 MPa
